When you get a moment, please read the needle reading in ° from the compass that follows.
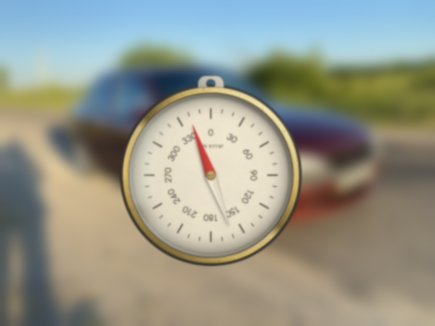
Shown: 340 °
